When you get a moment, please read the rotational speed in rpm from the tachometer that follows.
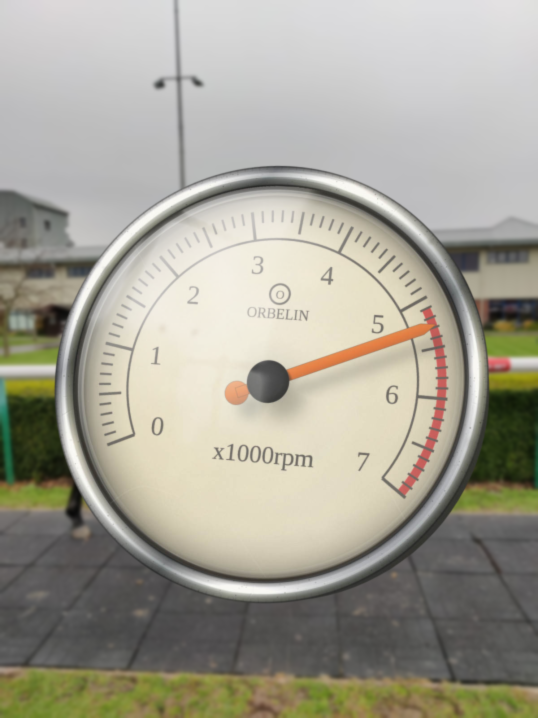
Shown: 5300 rpm
